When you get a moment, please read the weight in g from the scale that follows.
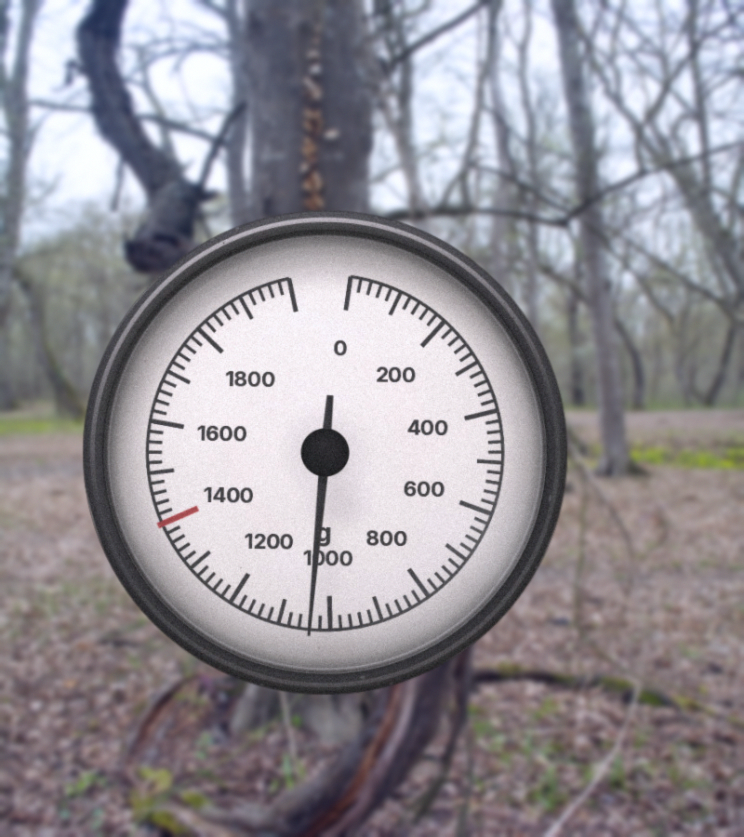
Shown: 1040 g
